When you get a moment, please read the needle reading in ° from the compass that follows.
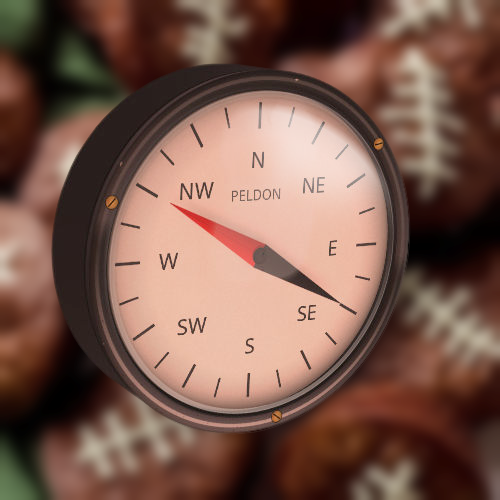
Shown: 300 °
